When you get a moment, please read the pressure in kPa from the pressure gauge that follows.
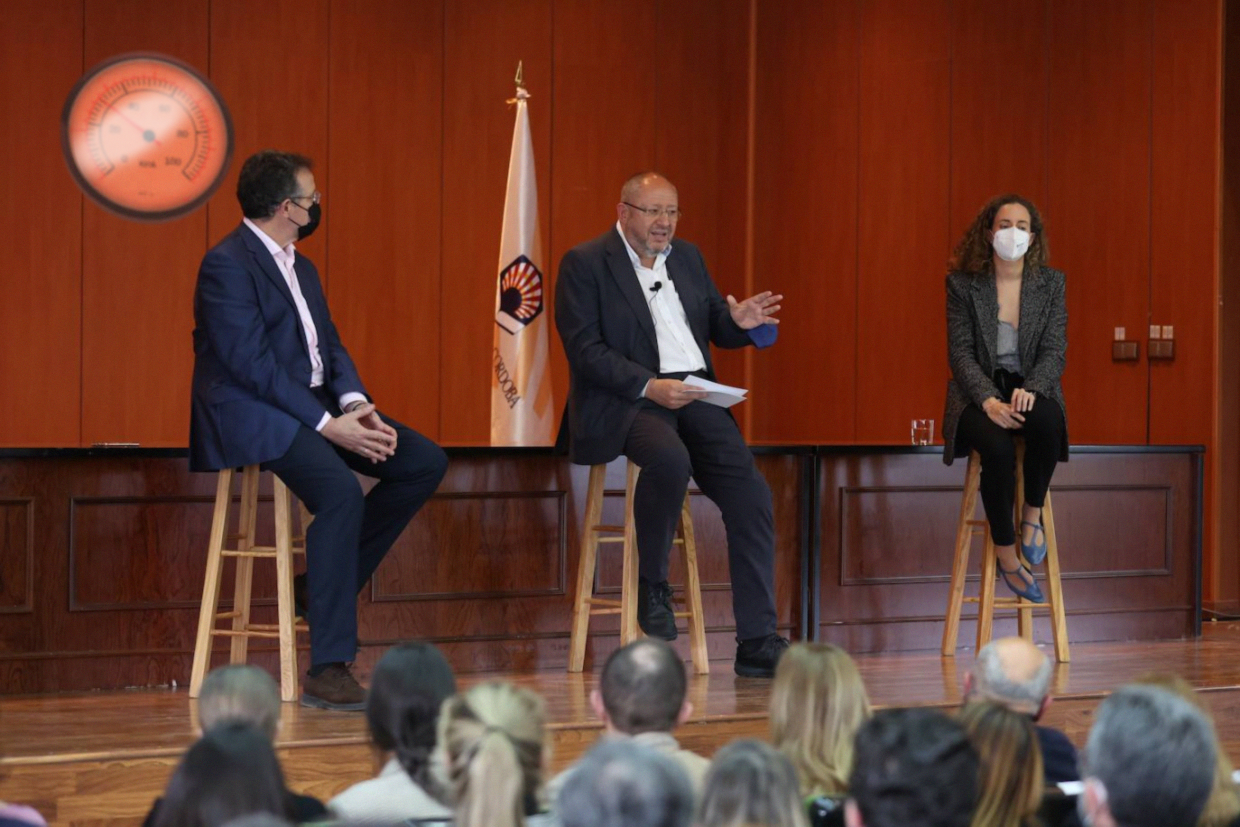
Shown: 30 kPa
